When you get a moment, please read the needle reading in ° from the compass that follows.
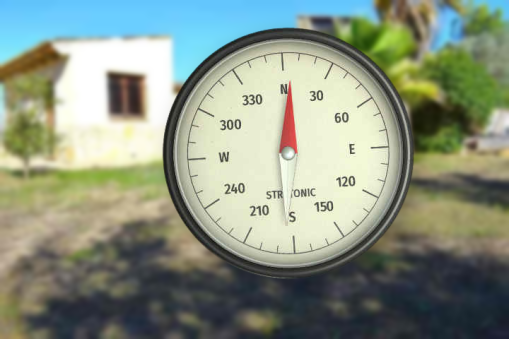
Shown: 5 °
